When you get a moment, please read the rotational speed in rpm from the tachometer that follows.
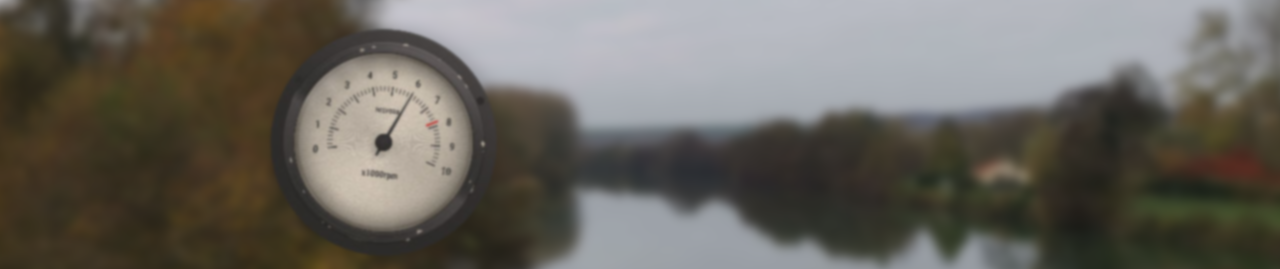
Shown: 6000 rpm
